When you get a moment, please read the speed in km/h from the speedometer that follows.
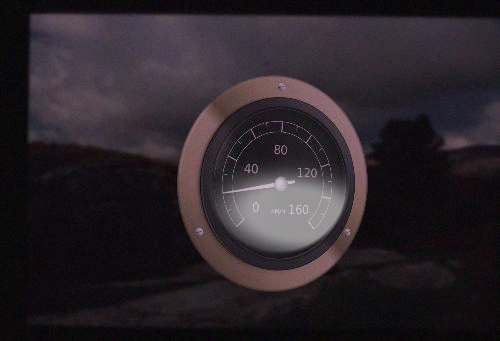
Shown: 20 km/h
